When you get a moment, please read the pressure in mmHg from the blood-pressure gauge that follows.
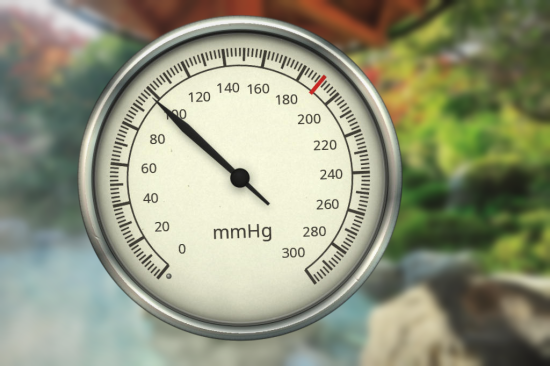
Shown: 98 mmHg
